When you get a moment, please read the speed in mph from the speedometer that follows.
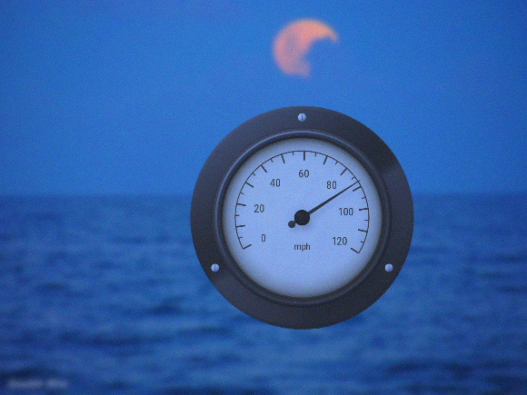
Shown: 87.5 mph
